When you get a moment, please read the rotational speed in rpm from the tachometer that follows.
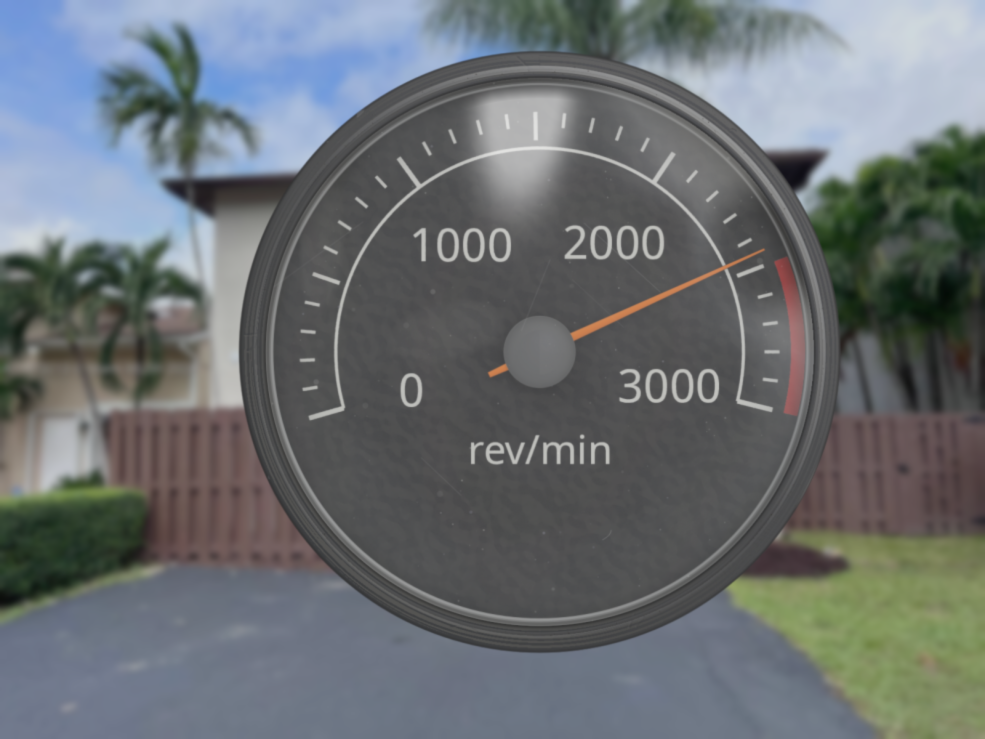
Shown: 2450 rpm
